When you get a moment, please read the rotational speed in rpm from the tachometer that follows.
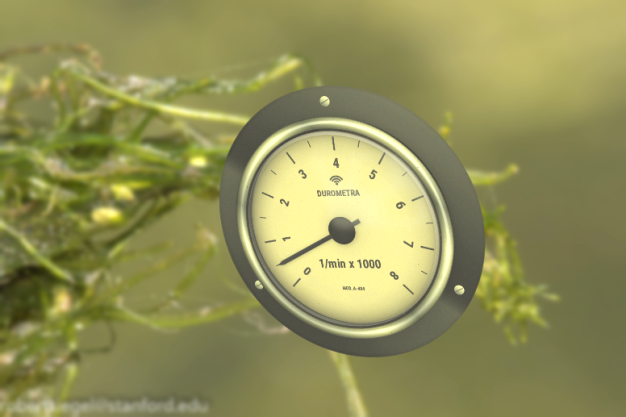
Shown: 500 rpm
